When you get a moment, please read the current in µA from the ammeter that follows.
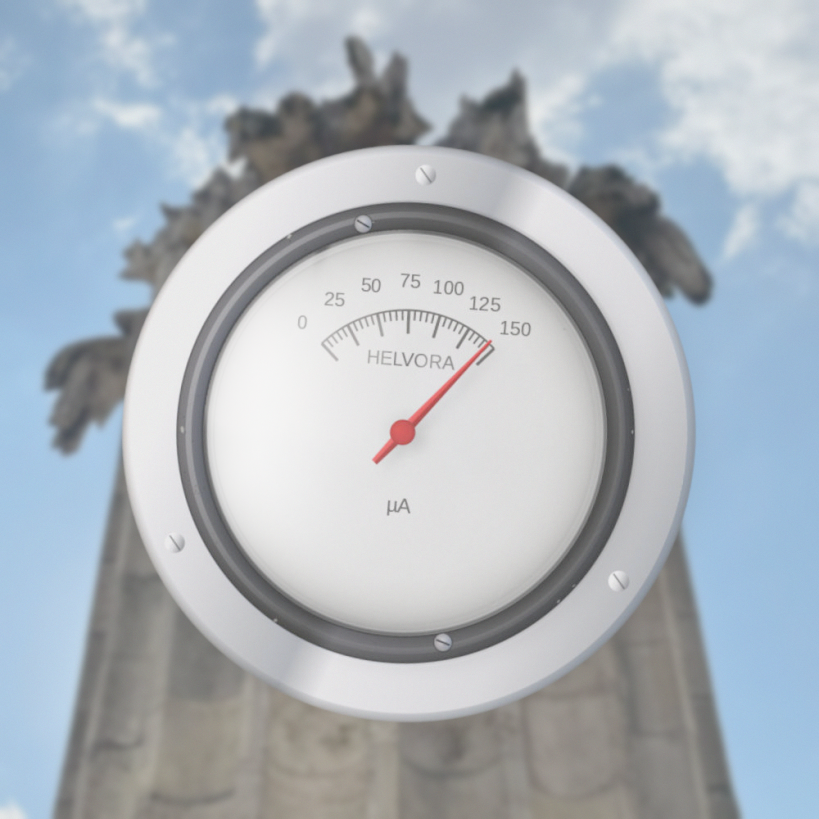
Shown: 145 µA
